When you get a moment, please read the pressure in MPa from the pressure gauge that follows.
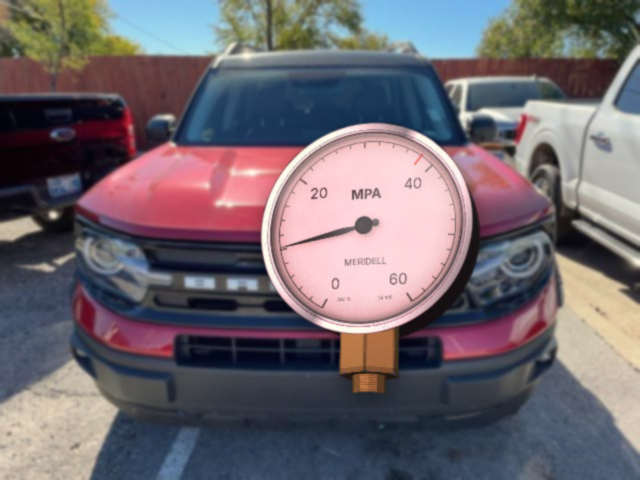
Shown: 10 MPa
